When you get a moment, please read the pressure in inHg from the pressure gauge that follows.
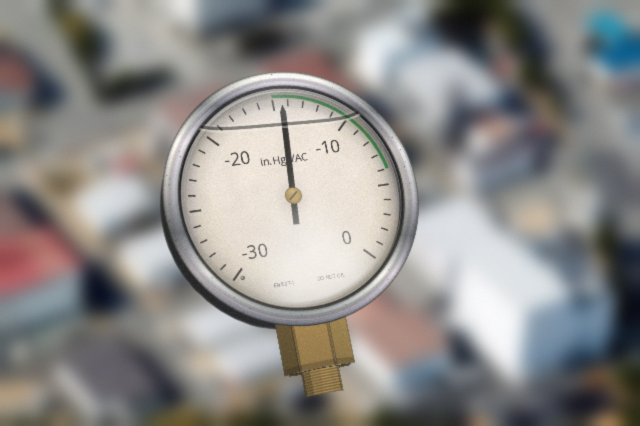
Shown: -14.5 inHg
